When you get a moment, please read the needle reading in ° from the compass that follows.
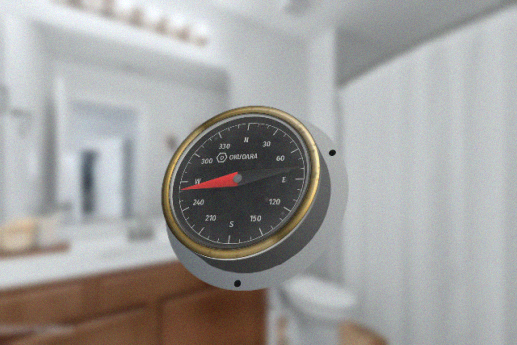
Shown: 260 °
